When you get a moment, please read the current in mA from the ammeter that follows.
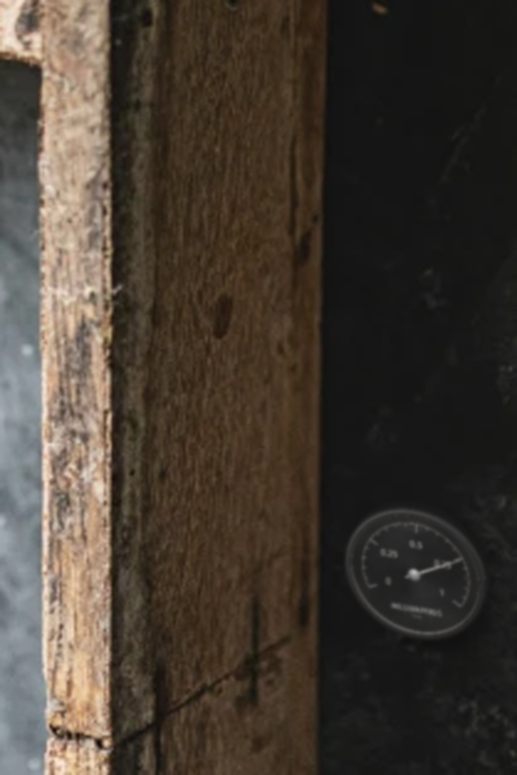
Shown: 0.75 mA
